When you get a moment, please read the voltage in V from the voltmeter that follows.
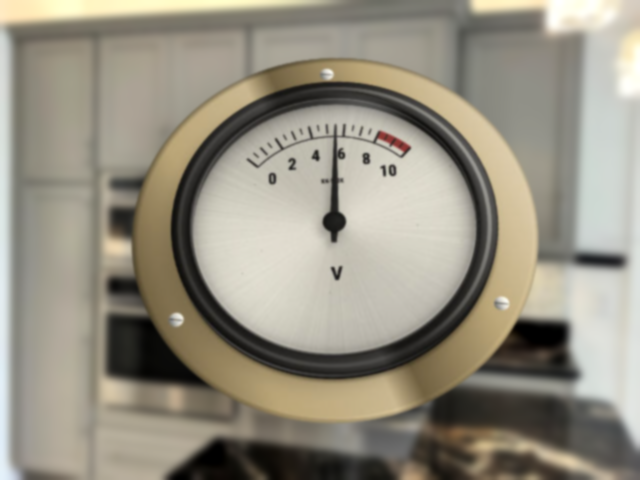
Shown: 5.5 V
